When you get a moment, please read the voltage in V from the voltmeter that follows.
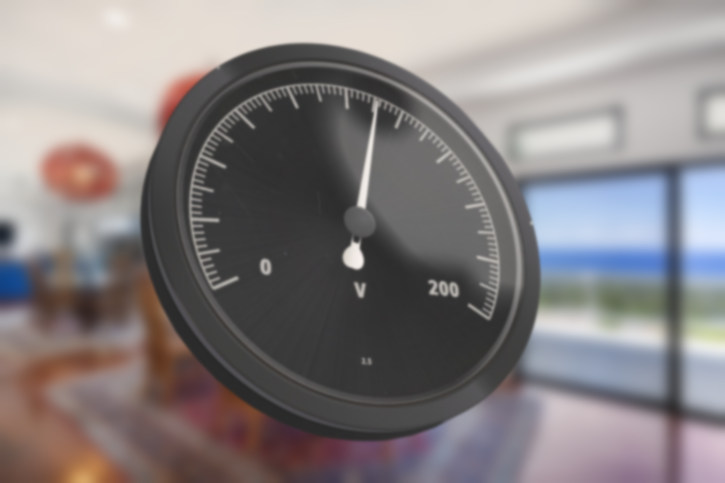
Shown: 110 V
